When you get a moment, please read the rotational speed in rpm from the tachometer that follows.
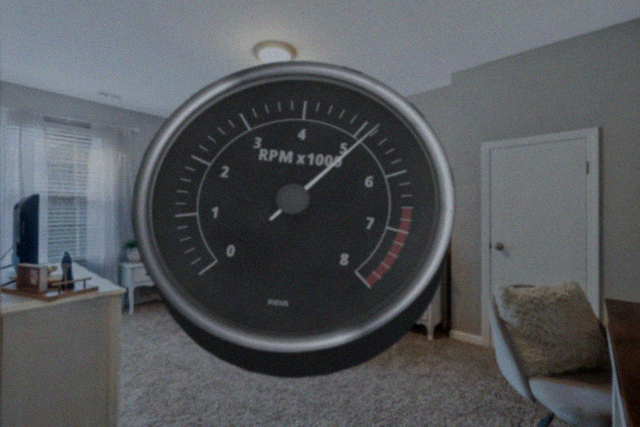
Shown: 5200 rpm
